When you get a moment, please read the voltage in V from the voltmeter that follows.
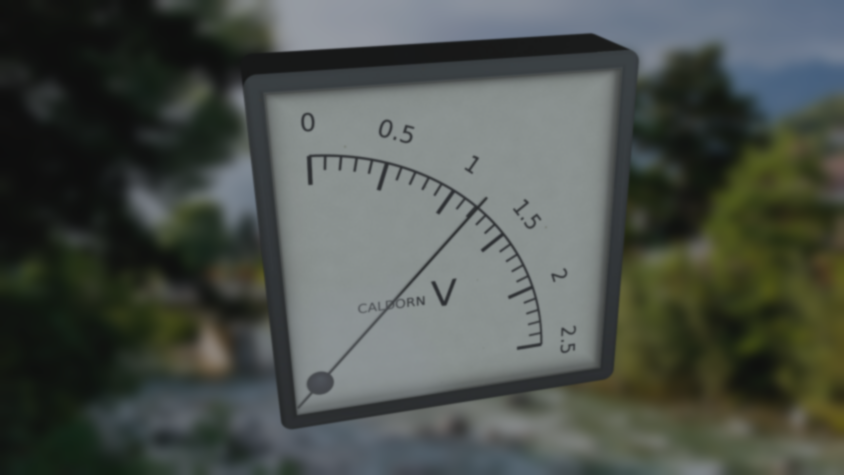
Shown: 1.2 V
